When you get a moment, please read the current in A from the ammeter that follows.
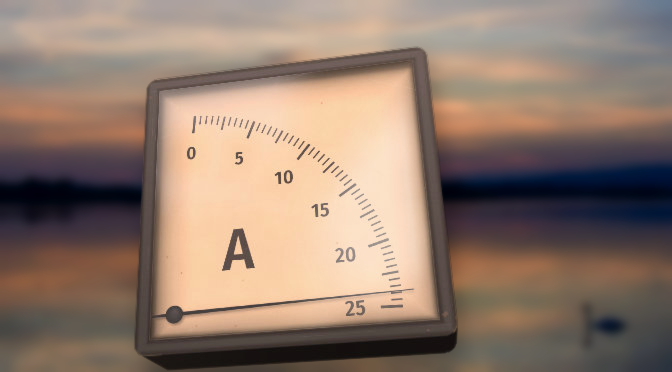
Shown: 24 A
